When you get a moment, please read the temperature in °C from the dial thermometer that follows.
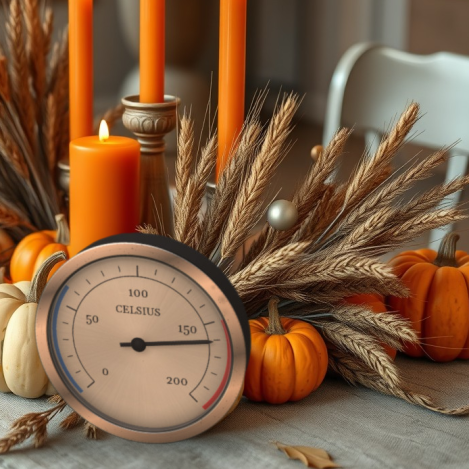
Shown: 160 °C
